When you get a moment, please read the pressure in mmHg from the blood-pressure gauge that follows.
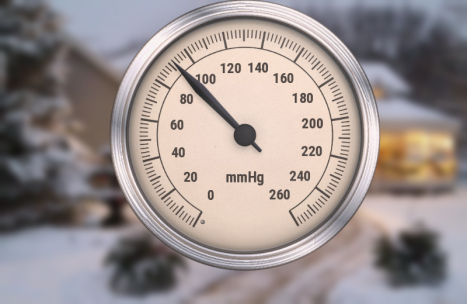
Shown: 92 mmHg
